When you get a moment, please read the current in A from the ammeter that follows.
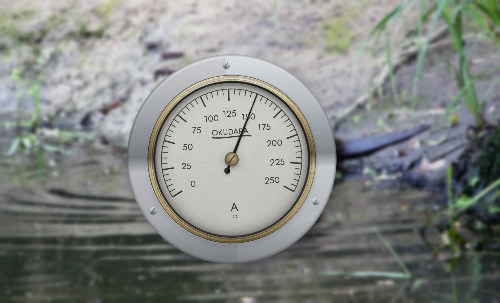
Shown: 150 A
